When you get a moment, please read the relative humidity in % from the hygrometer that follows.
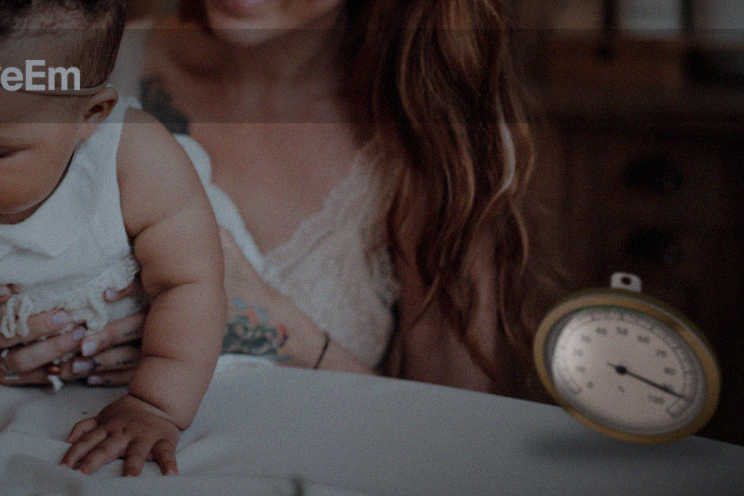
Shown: 90 %
